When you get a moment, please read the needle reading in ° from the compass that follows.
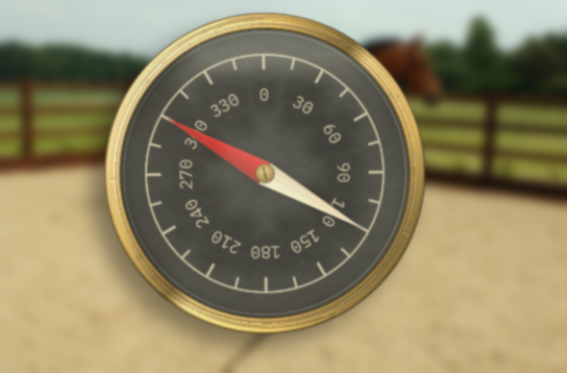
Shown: 300 °
